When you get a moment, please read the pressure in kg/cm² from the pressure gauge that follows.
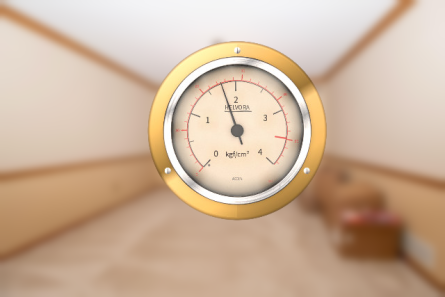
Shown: 1.75 kg/cm²
